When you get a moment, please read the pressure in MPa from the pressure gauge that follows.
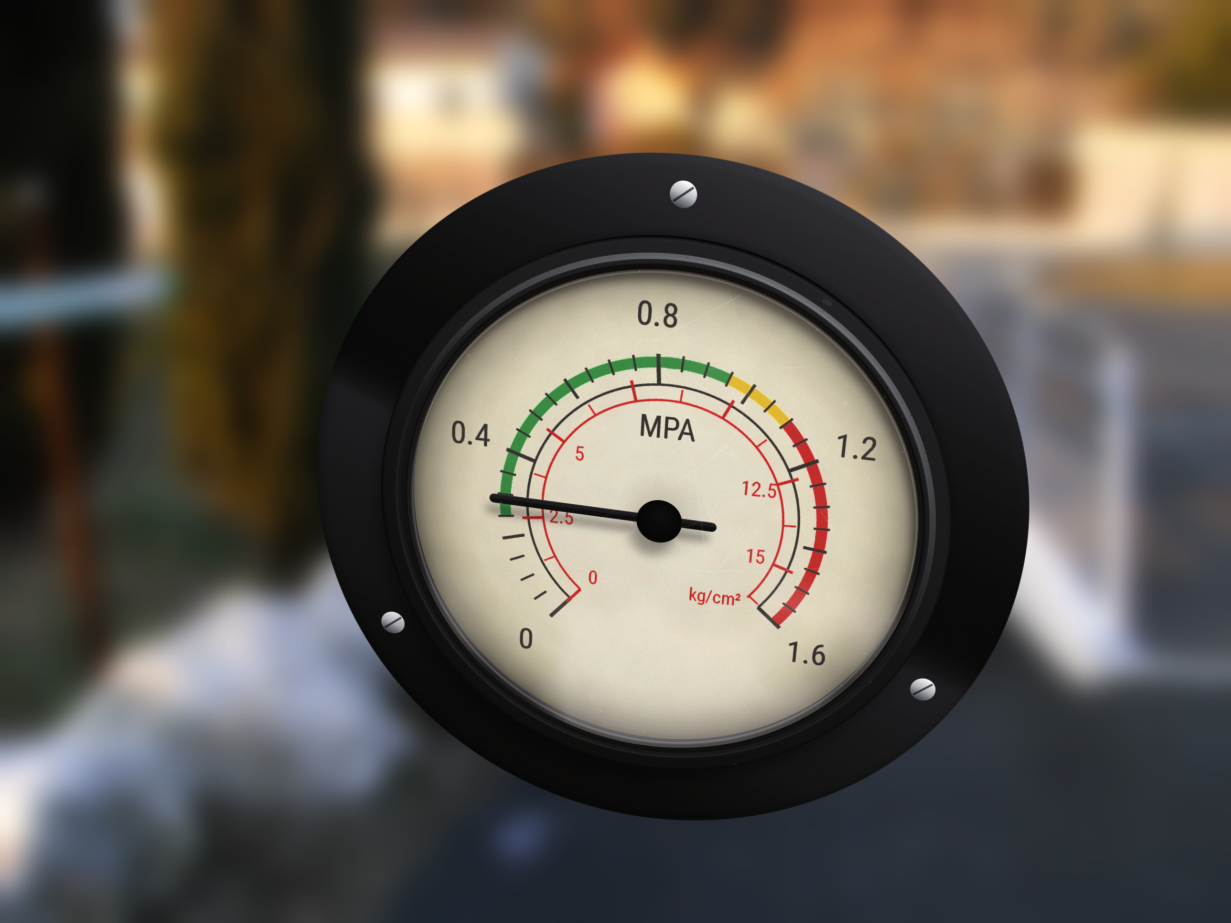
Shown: 0.3 MPa
